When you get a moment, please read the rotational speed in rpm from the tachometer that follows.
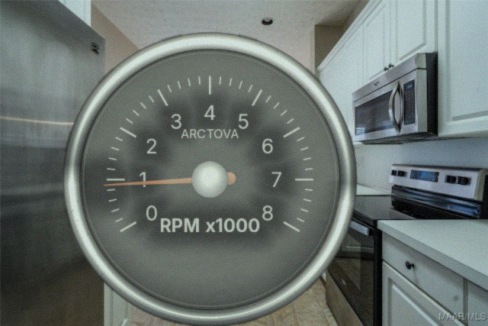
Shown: 900 rpm
